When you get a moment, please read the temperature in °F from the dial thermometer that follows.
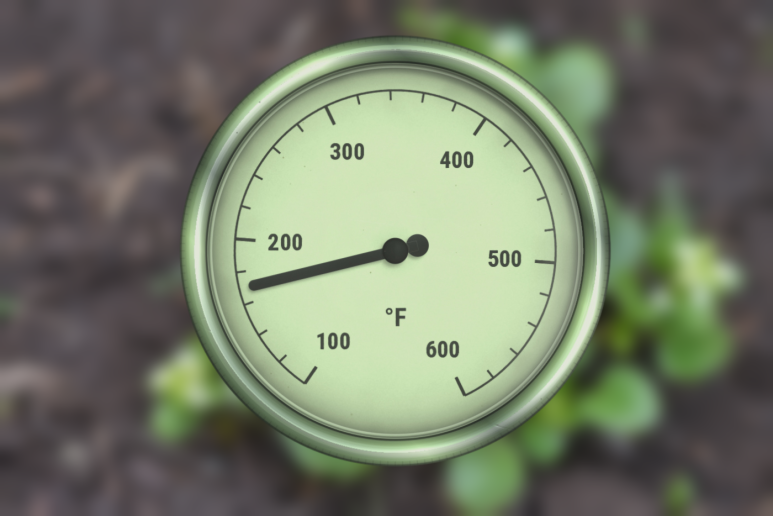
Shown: 170 °F
